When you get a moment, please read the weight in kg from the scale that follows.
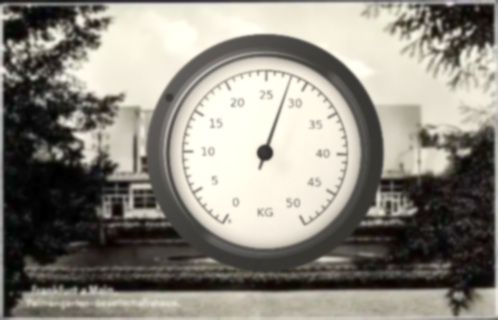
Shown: 28 kg
